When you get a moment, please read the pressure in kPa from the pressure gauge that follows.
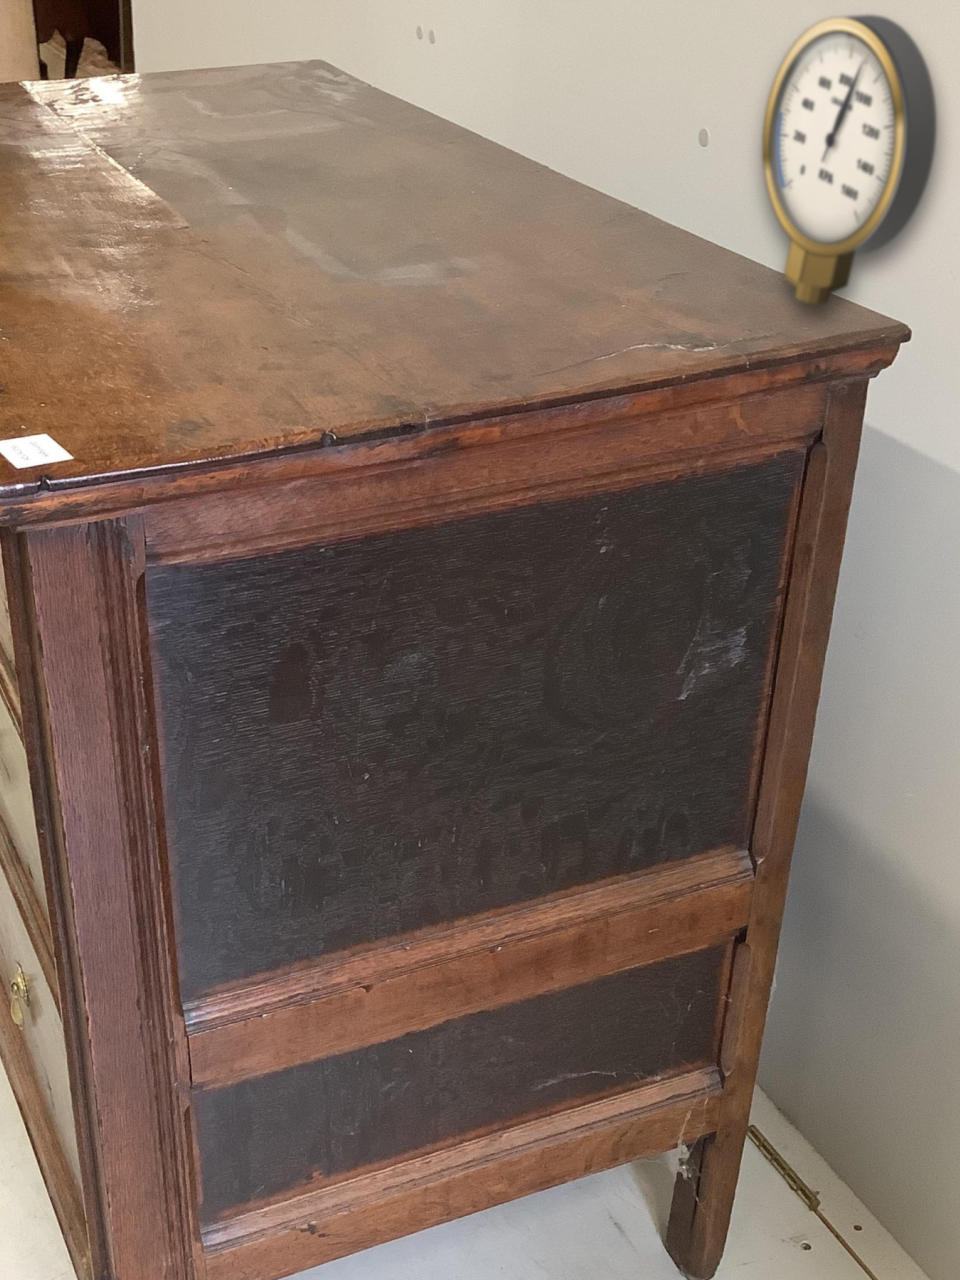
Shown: 900 kPa
